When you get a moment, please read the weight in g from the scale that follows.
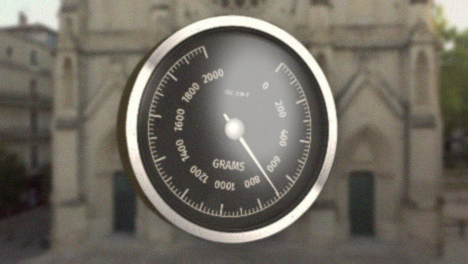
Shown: 700 g
